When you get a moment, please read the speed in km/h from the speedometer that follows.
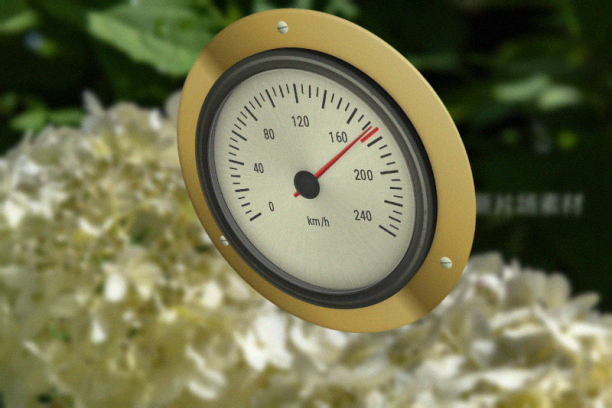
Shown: 172.5 km/h
